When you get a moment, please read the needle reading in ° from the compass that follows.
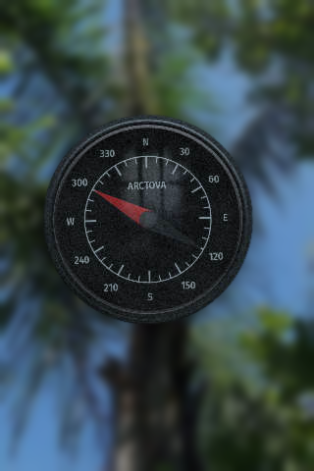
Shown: 300 °
